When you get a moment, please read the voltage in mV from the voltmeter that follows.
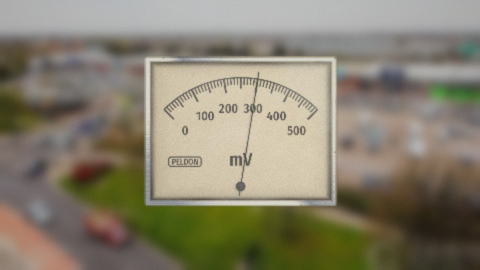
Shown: 300 mV
